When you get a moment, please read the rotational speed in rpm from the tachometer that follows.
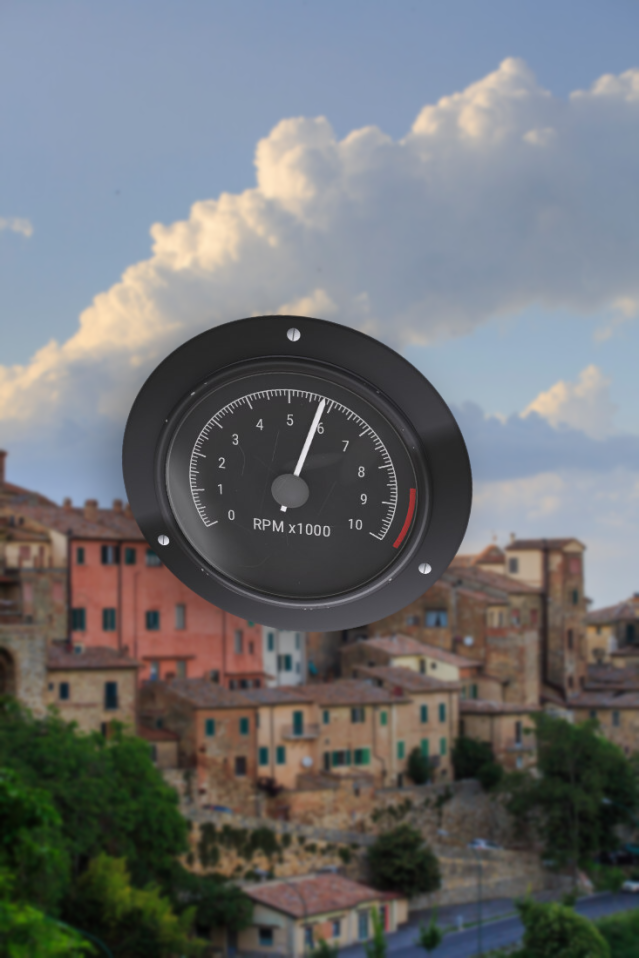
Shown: 5800 rpm
